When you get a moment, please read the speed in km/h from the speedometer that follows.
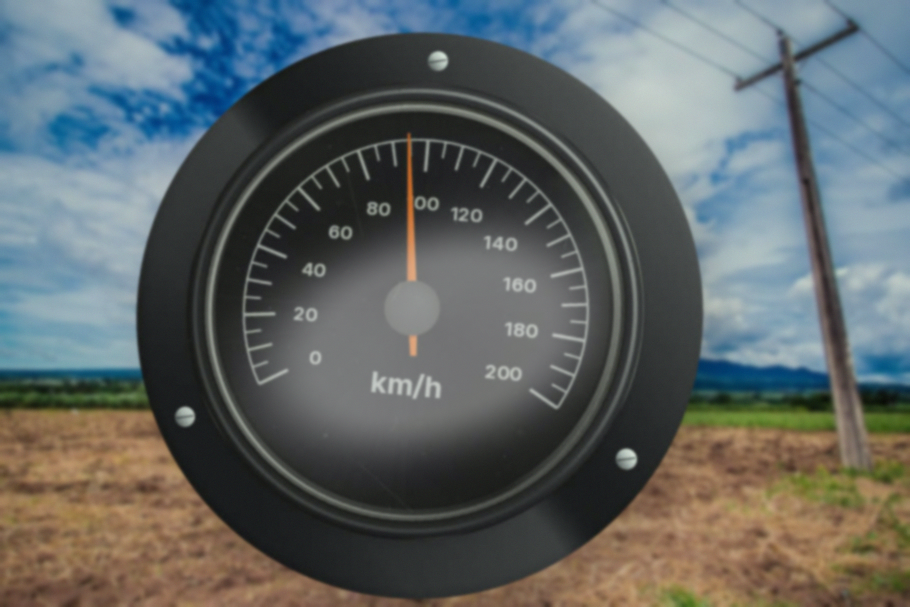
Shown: 95 km/h
